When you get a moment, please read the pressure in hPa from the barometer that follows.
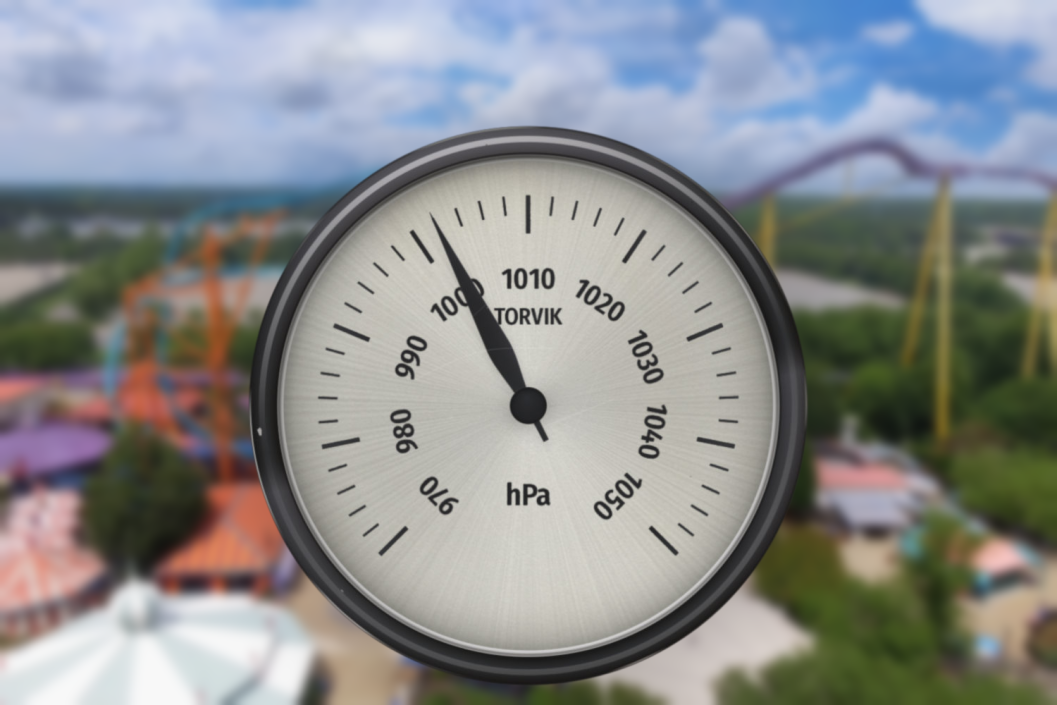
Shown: 1002 hPa
